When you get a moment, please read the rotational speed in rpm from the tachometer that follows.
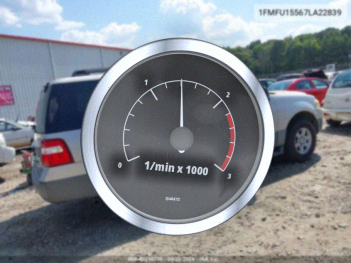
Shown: 1400 rpm
